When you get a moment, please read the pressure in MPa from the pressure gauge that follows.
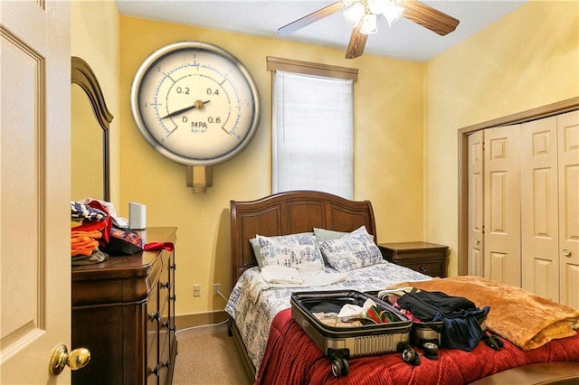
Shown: 0.05 MPa
